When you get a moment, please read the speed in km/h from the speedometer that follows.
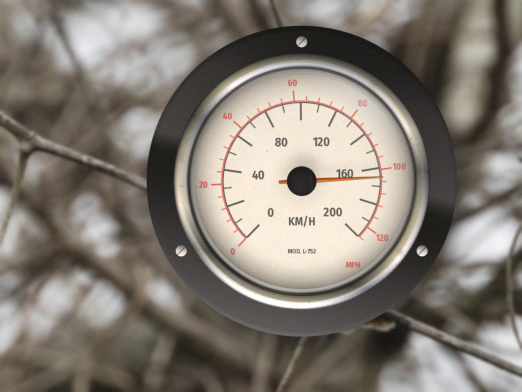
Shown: 165 km/h
